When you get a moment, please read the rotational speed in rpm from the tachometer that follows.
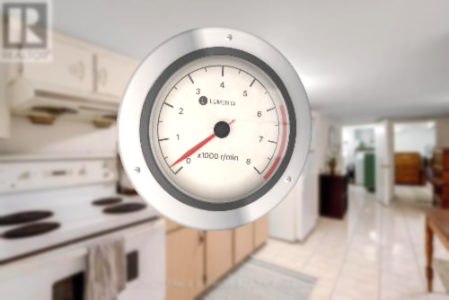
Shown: 250 rpm
